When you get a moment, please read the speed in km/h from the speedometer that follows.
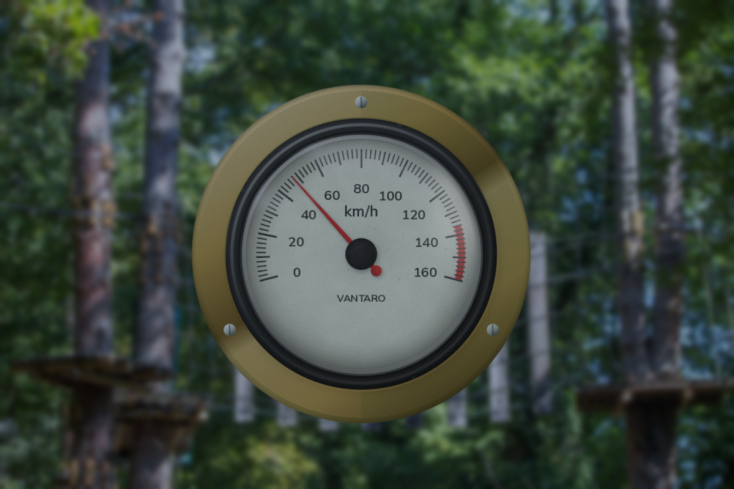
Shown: 48 km/h
